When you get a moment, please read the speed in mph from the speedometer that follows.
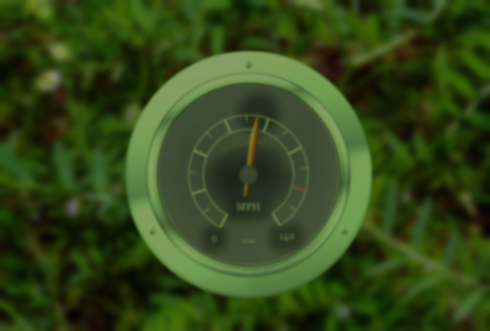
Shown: 75 mph
